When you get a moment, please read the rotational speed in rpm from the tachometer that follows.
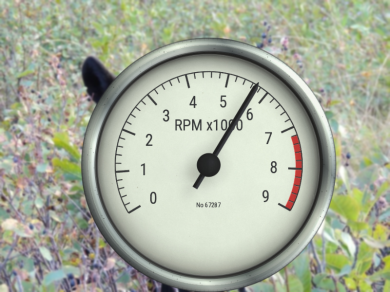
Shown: 5700 rpm
